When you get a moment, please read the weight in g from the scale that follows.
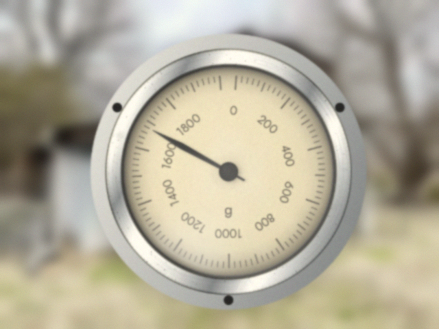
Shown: 1680 g
